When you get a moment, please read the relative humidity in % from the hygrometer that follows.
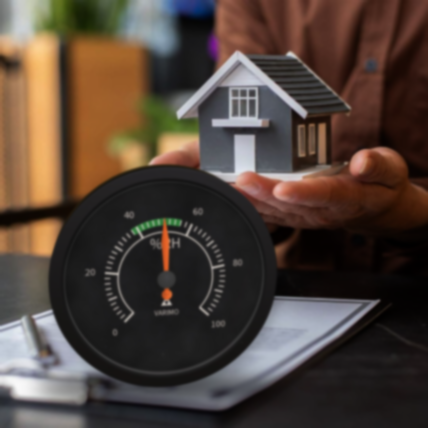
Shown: 50 %
